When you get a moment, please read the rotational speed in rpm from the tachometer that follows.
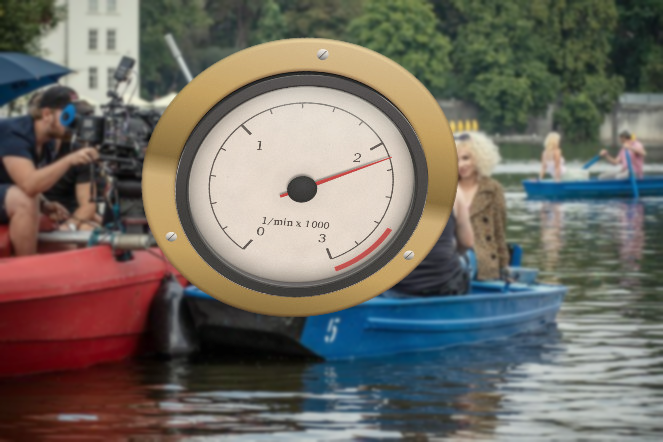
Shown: 2100 rpm
